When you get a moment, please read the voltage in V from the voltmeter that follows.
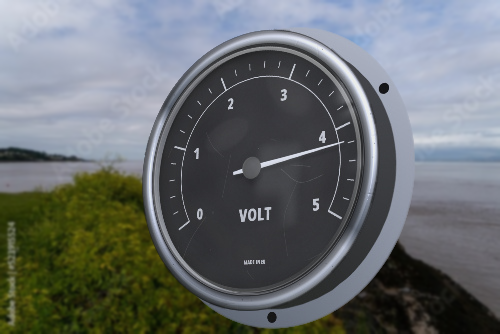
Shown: 4.2 V
